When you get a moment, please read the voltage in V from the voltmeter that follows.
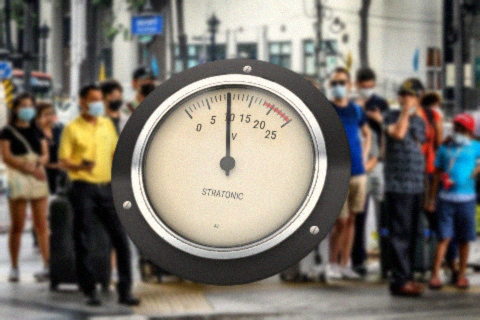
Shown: 10 V
